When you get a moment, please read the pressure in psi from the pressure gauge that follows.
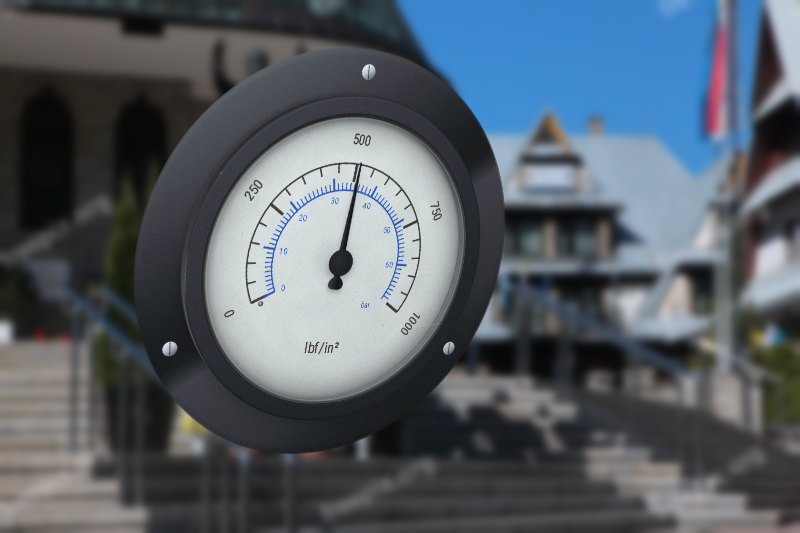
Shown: 500 psi
